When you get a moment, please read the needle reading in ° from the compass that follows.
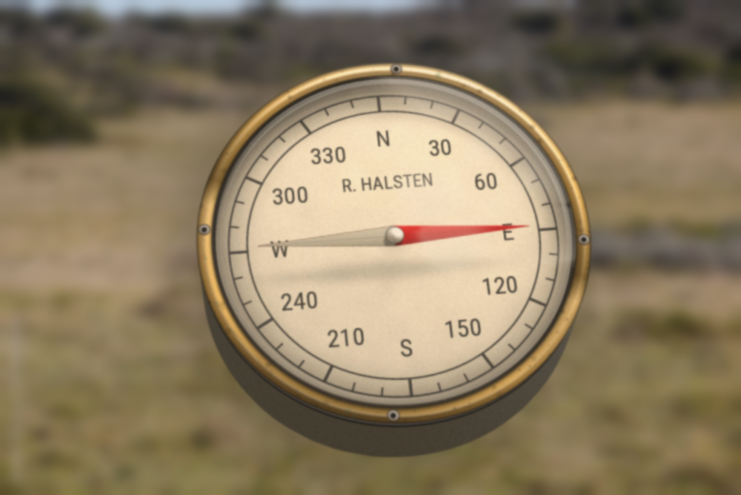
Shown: 90 °
